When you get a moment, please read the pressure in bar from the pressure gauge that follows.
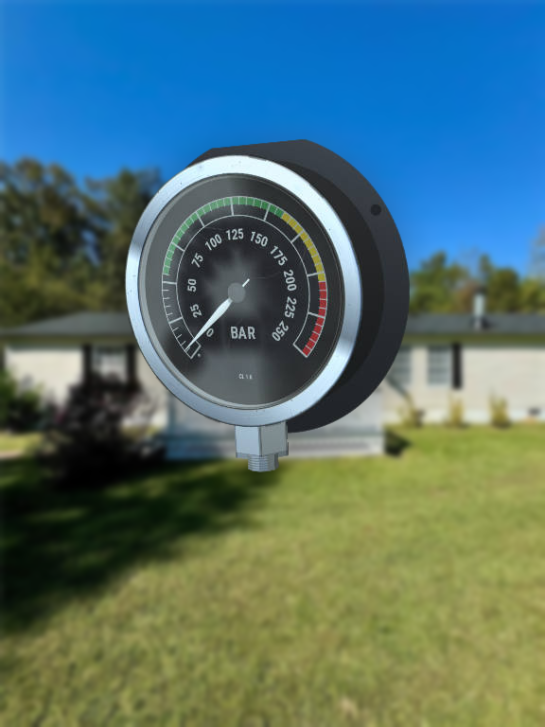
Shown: 5 bar
